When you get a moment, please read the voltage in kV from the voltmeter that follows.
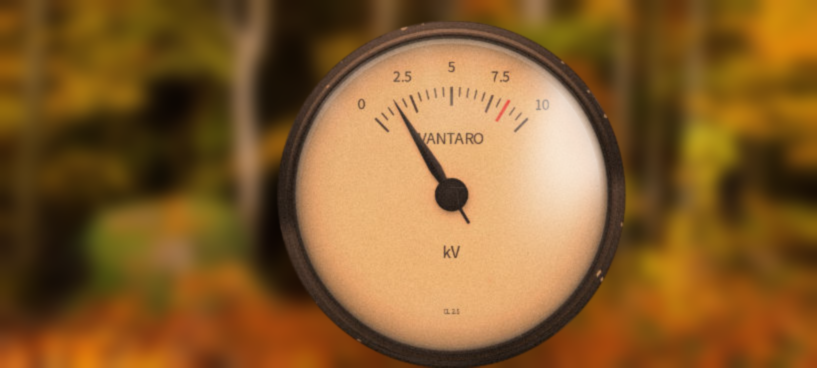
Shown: 1.5 kV
